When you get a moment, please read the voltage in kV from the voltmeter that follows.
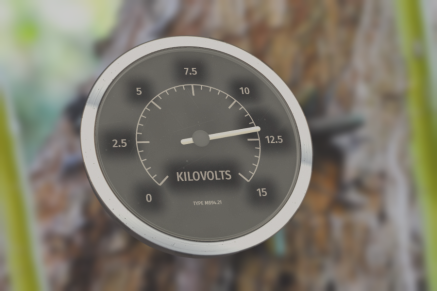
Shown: 12 kV
